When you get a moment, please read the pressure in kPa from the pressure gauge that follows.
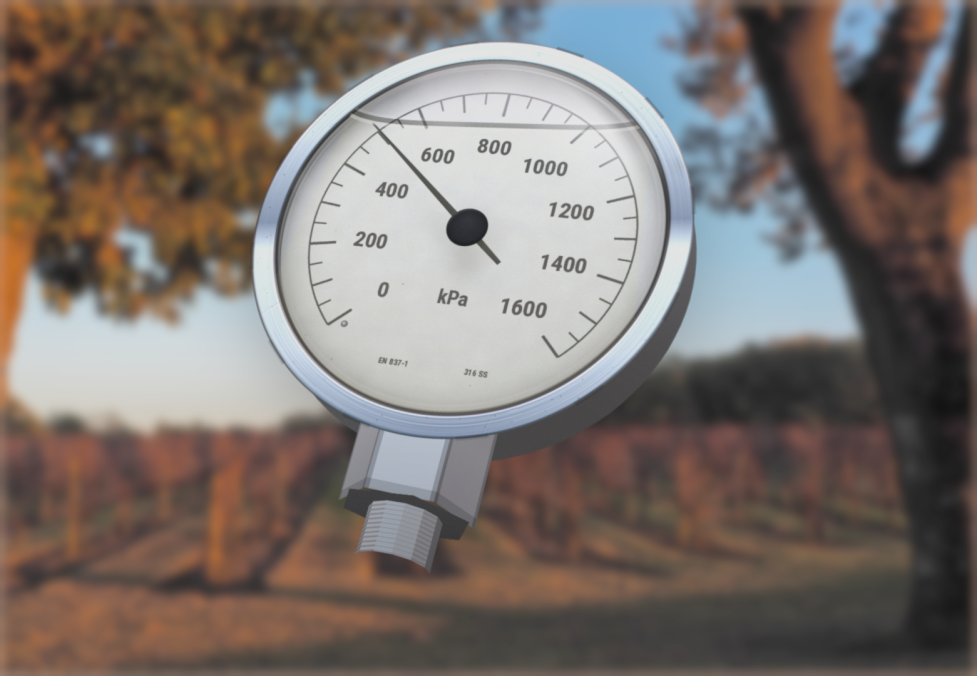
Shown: 500 kPa
